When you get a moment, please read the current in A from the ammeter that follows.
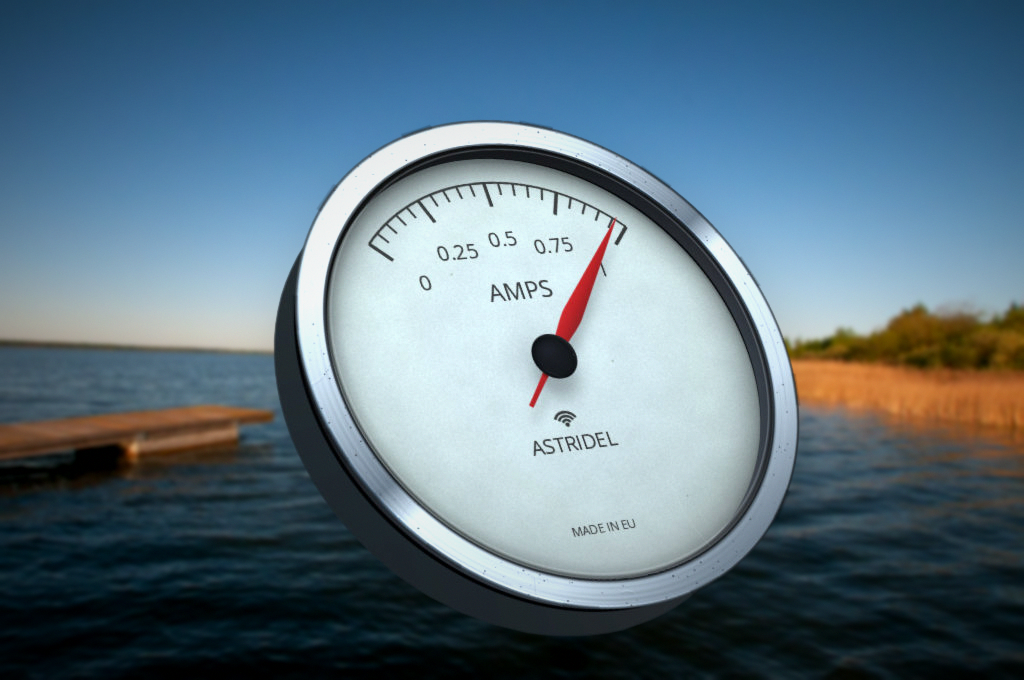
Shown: 0.95 A
